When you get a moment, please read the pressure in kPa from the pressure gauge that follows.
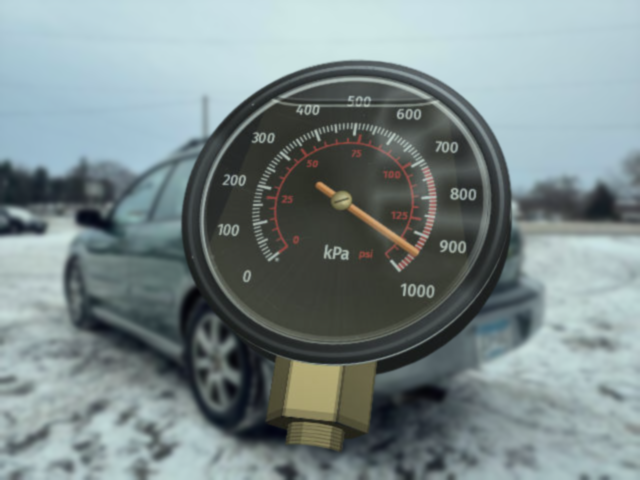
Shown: 950 kPa
